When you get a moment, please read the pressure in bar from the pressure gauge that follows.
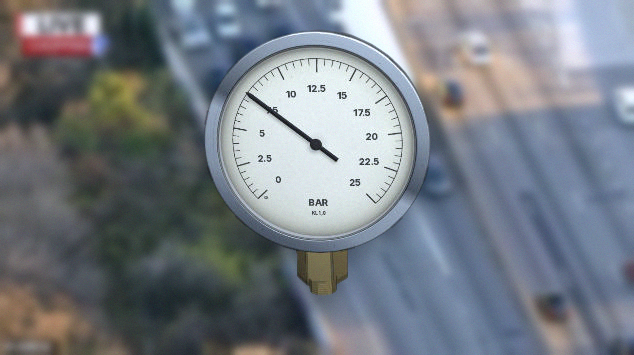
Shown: 7.5 bar
